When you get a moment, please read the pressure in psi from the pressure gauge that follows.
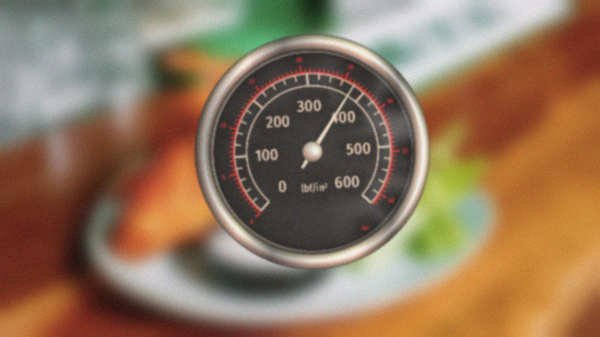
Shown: 380 psi
